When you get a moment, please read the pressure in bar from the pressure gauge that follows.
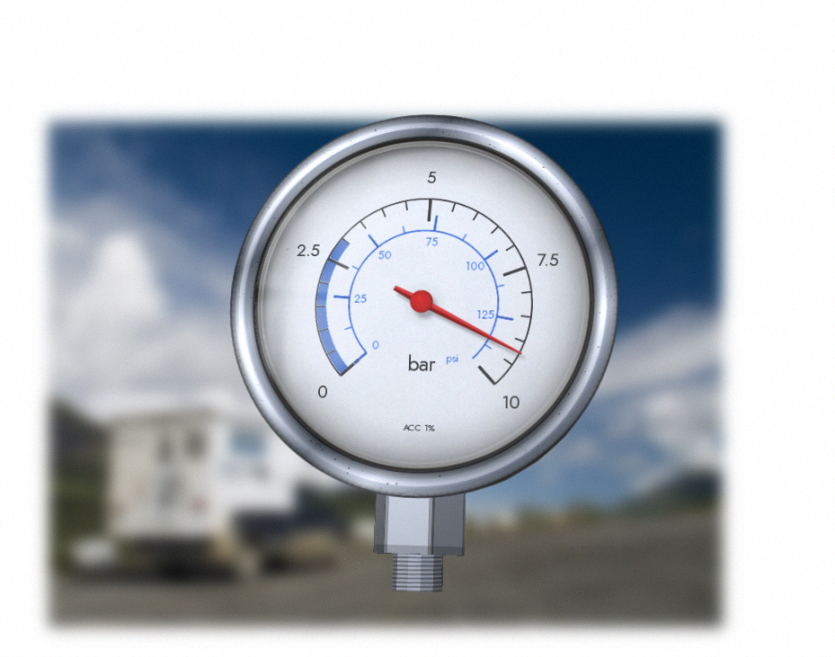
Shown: 9.25 bar
